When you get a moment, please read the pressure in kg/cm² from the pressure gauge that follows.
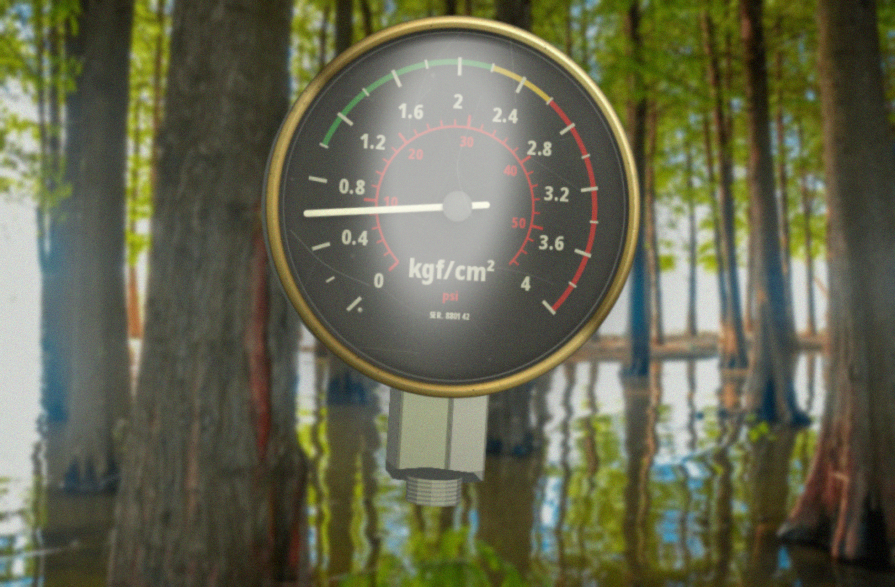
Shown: 0.6 kg/cm²
